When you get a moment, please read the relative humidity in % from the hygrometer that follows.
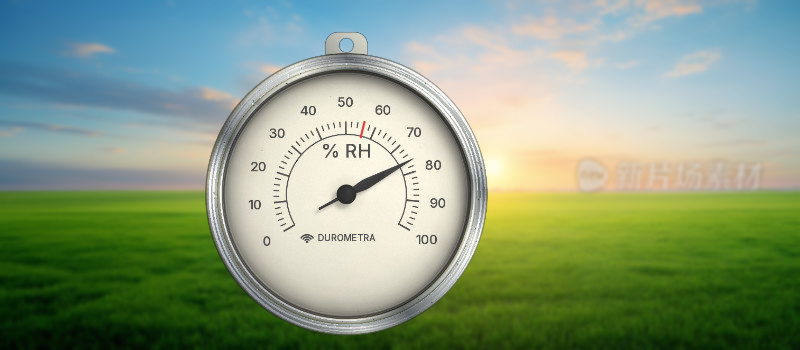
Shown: 76 %
